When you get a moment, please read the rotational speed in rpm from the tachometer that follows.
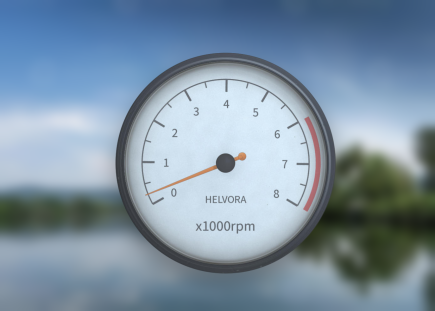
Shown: 250 rpm
